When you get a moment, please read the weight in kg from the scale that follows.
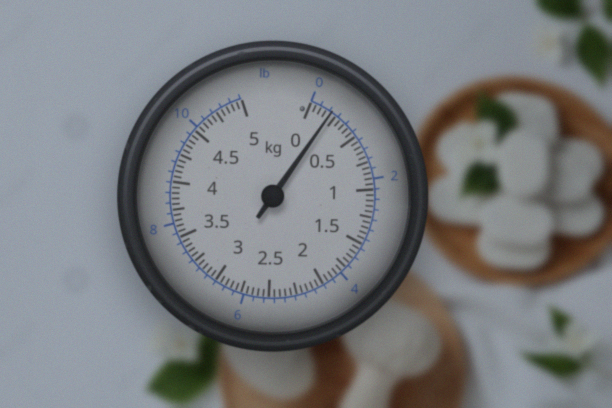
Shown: 0.2 kg
